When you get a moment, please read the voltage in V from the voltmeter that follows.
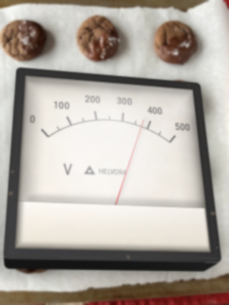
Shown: 375 V
